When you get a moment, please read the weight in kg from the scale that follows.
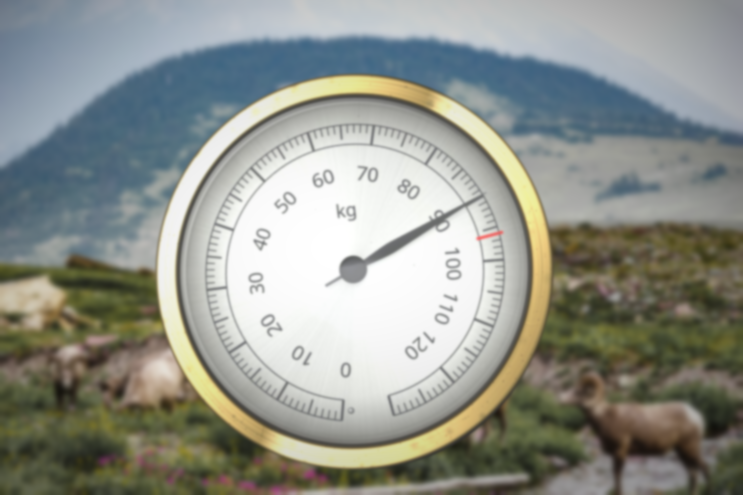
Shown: 90 kg
